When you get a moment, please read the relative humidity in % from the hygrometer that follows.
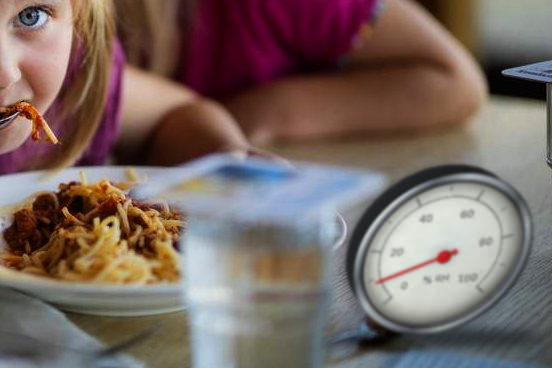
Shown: 10 %
